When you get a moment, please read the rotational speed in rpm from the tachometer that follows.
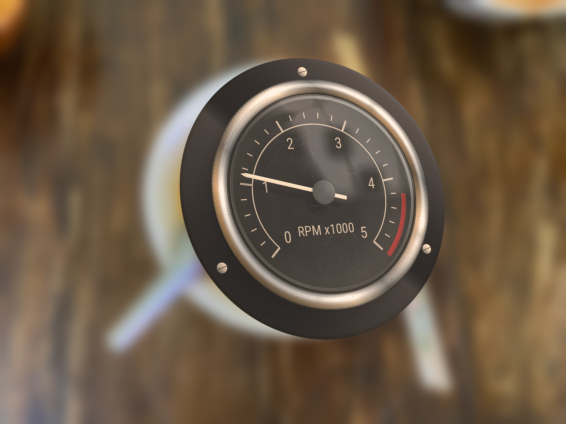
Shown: 1100 rpm
